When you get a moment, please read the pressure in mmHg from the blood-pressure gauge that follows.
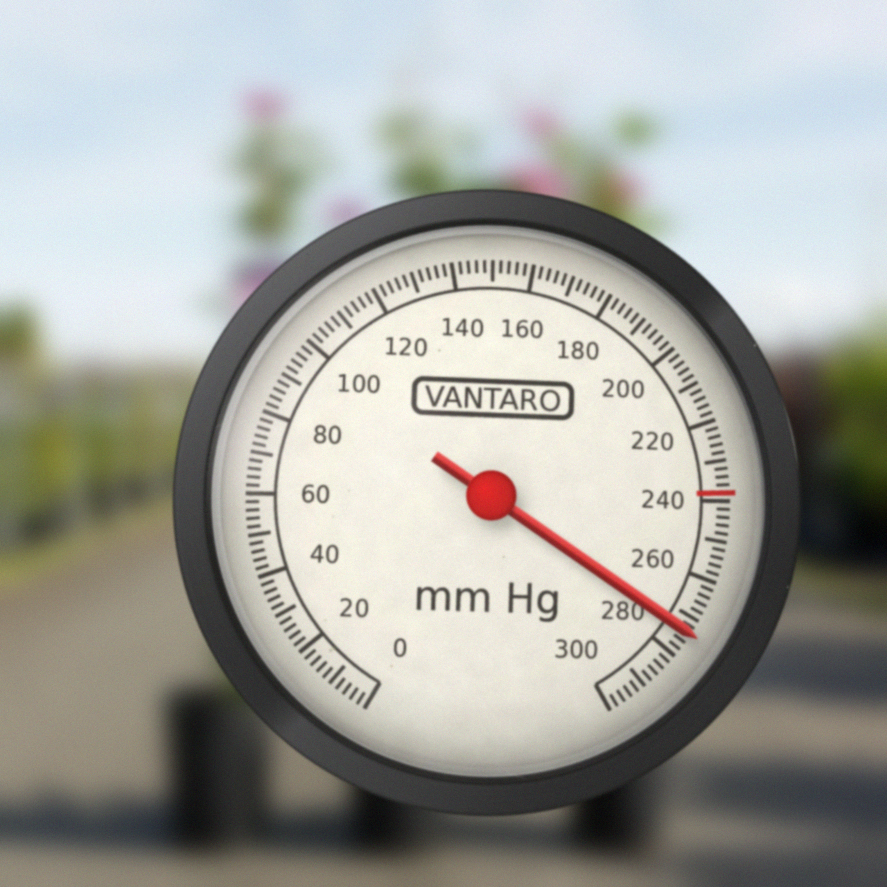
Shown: 274 mmHg
